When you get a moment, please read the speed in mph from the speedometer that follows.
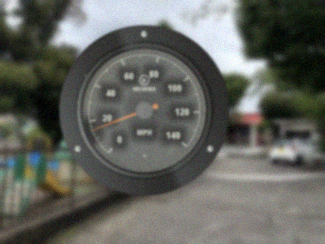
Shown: 15 mph
